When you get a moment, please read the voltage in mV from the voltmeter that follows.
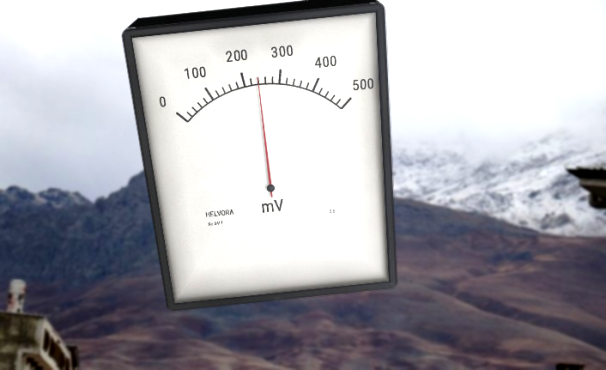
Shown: 240 mV
